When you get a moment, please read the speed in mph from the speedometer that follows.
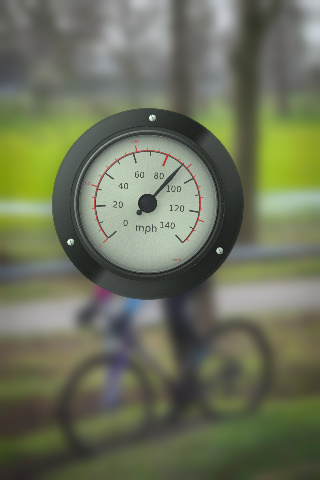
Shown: 90 mph
